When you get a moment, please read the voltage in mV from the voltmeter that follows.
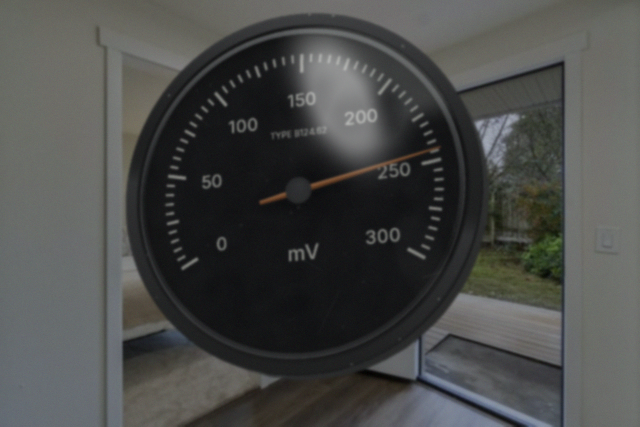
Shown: 245 mV
